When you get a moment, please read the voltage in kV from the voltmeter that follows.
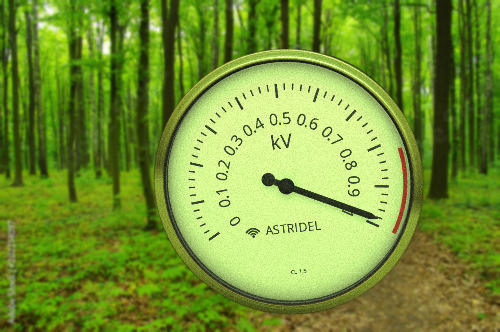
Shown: 0.98 kV
